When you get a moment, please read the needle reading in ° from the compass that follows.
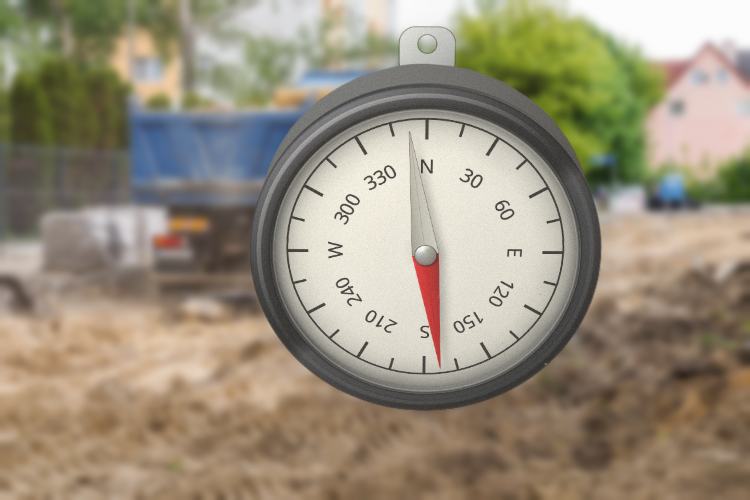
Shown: 172.5 °
